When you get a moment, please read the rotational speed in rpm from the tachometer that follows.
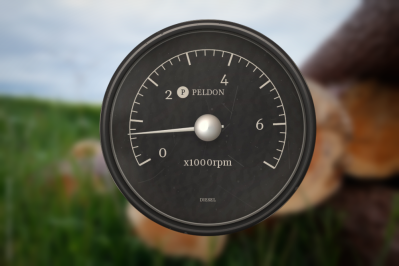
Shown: 700 rpm
